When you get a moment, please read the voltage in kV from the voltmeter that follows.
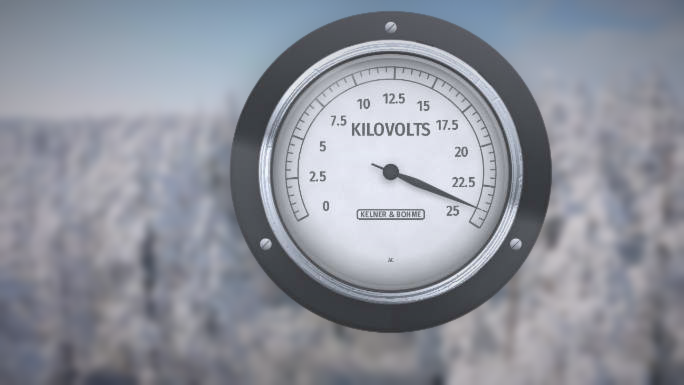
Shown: 24 kV
